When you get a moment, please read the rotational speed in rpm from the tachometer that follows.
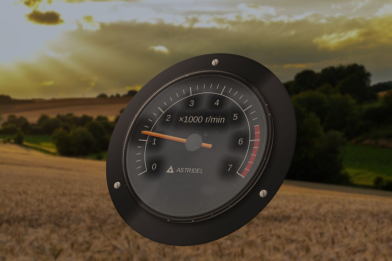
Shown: 1200 rpm
